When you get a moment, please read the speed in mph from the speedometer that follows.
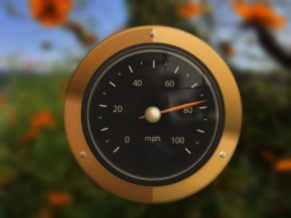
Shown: 77.5 mph
